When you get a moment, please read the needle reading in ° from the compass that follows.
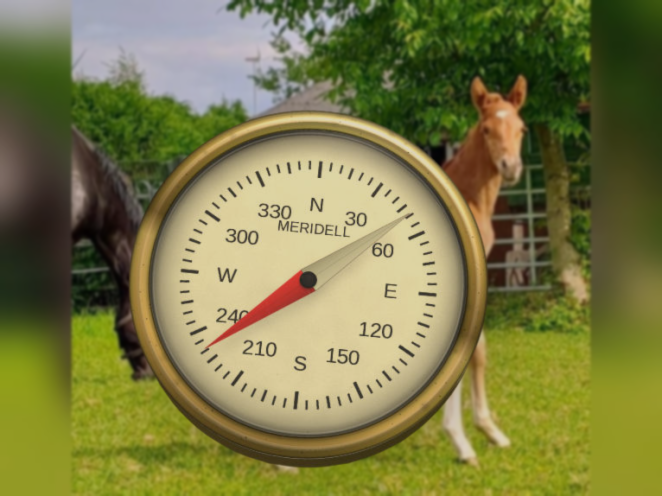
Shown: 230 °
